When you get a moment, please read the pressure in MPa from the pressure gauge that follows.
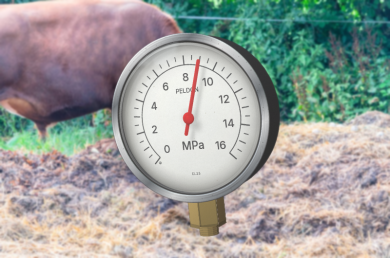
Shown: 9 MPa
